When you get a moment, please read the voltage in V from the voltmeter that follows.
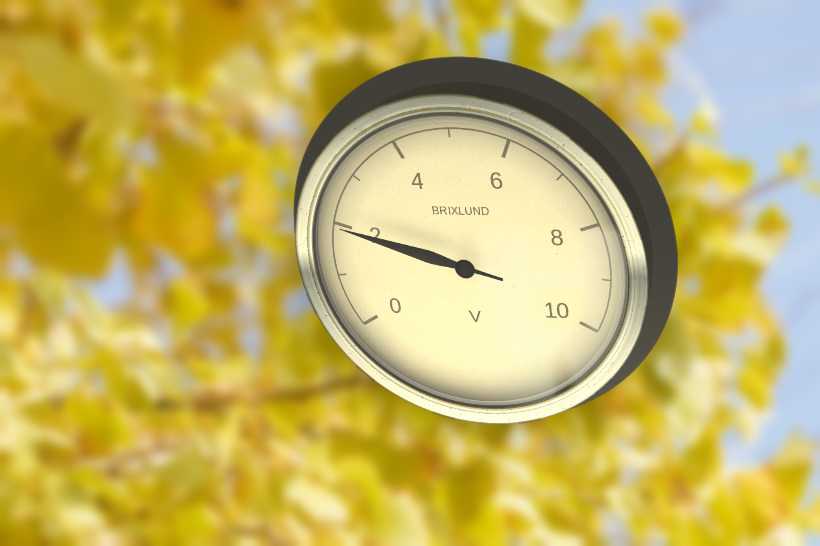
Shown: 2 V
